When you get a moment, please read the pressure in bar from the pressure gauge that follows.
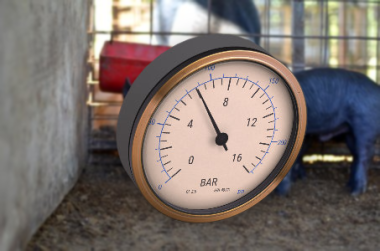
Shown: 6 bar
